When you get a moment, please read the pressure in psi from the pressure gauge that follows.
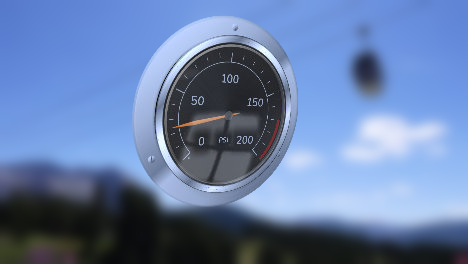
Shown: 25 psi
